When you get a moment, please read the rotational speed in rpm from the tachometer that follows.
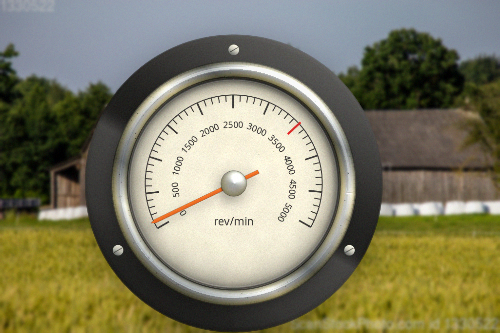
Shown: 100 rpm
